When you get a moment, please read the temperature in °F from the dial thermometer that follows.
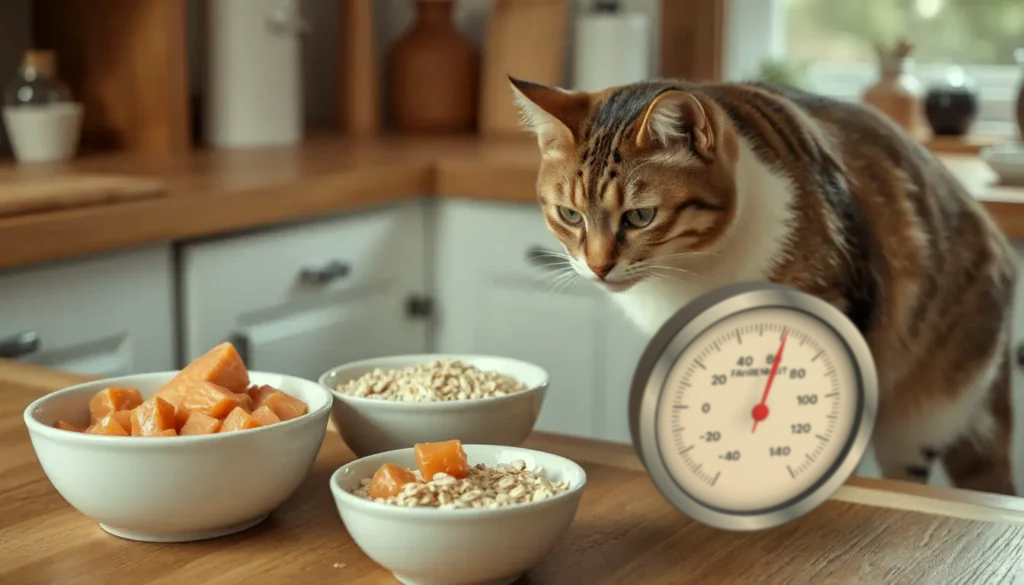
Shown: 60 °F
